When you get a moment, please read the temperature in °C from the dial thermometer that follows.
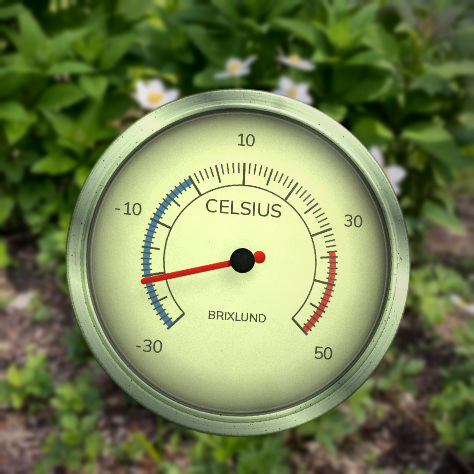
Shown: -21 °C
